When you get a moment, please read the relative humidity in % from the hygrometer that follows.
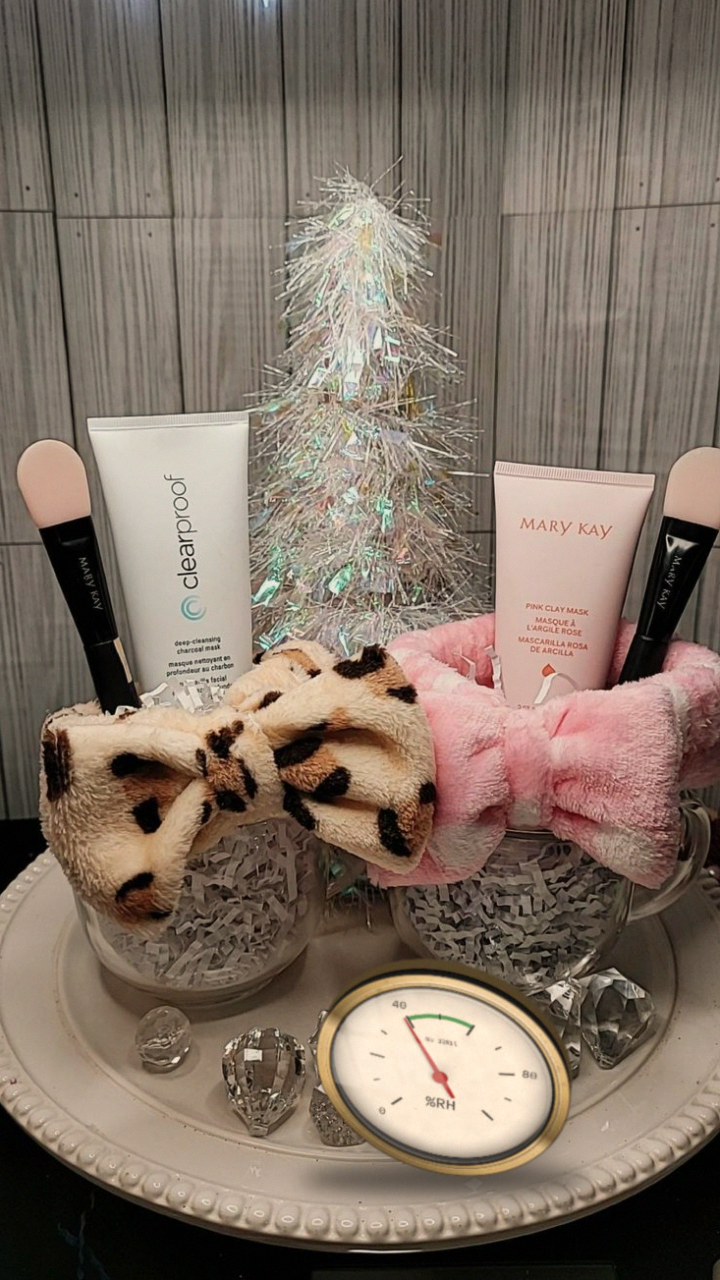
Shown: 40 %
